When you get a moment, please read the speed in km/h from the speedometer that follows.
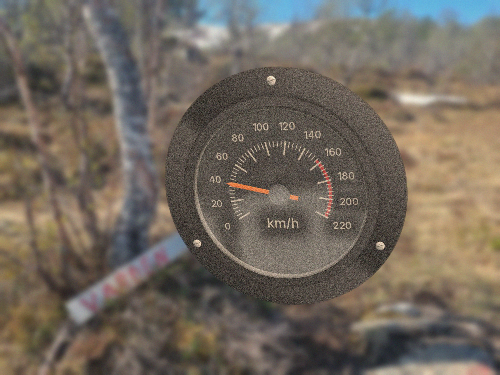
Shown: 40 km/h
